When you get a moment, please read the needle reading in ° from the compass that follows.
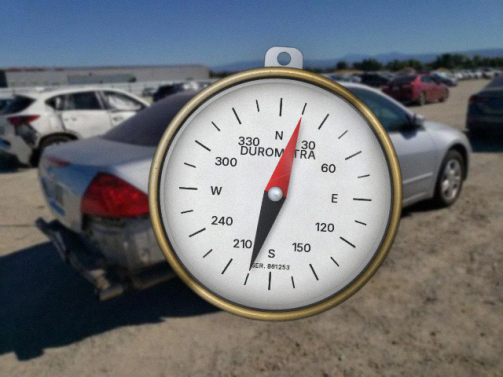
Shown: 15 °
